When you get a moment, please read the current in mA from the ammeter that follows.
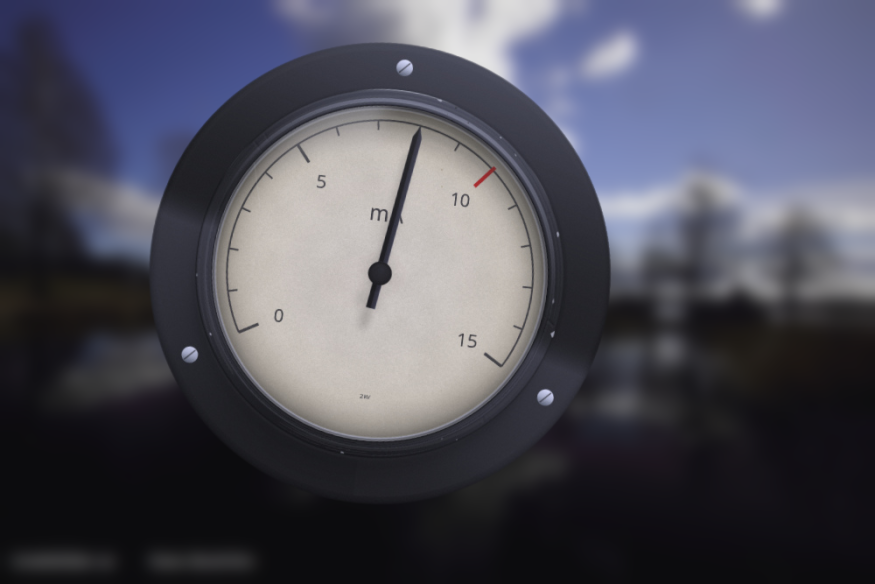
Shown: 8 mA
